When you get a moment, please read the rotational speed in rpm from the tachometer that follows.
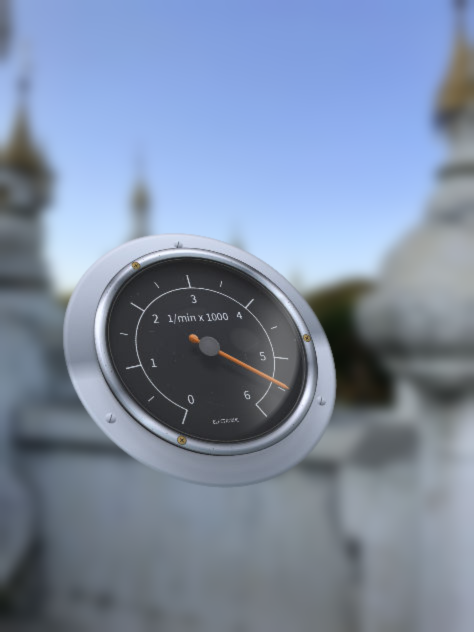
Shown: 5500 rpm
